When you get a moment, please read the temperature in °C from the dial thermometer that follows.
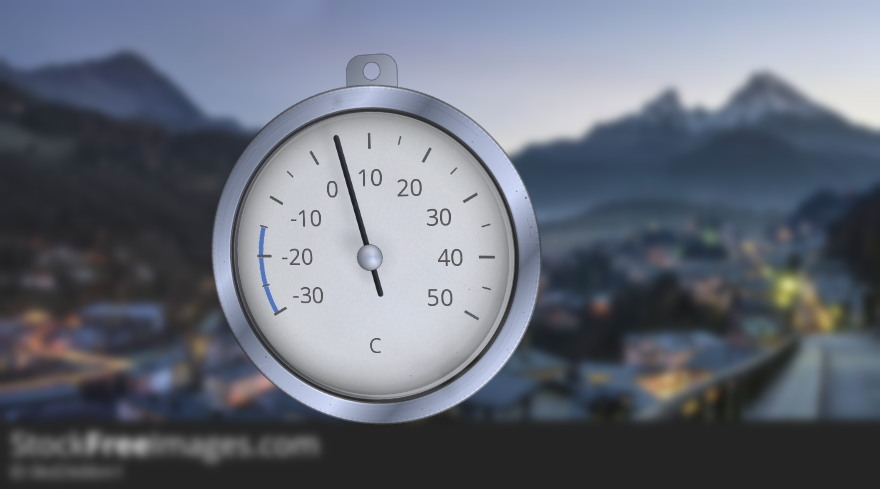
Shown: 5 °C
